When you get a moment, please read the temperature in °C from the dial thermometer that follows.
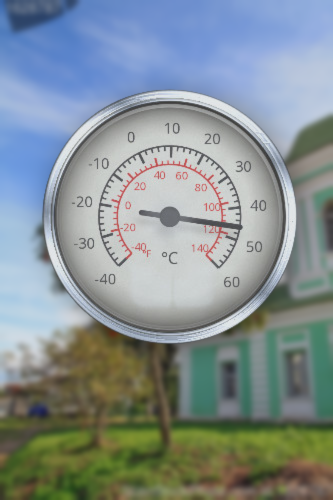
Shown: 46 °C
